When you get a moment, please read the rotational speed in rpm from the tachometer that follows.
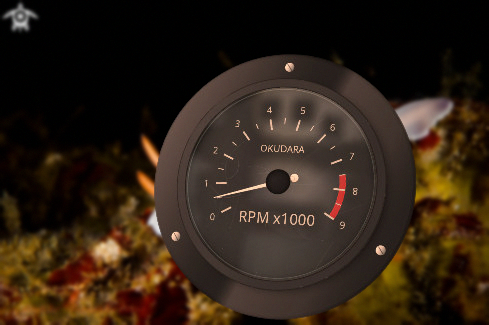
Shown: 500 rpm
